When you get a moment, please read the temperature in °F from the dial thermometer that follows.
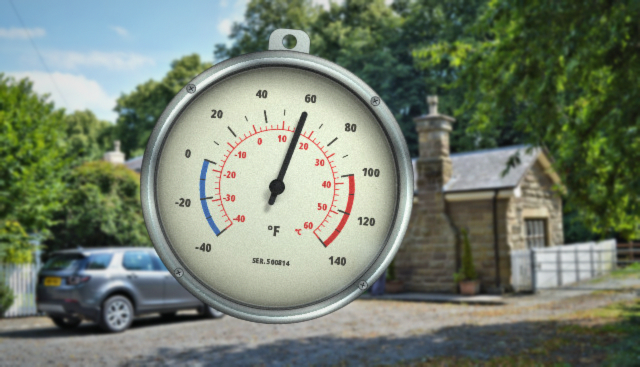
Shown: 60 °F
